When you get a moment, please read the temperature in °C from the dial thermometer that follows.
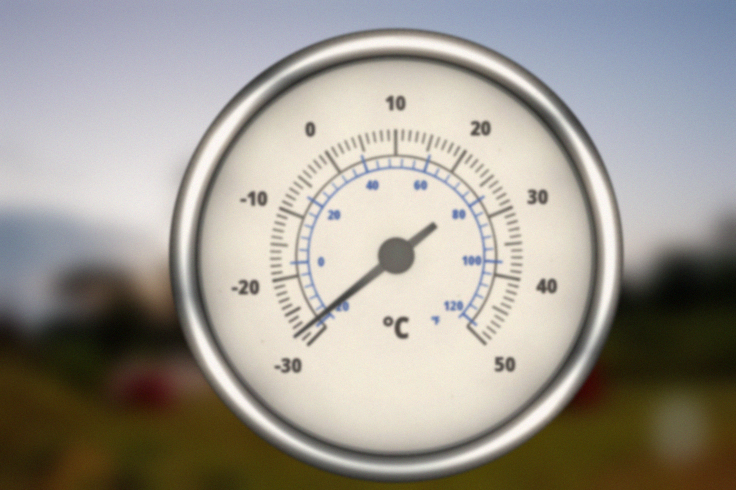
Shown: -28 °C
